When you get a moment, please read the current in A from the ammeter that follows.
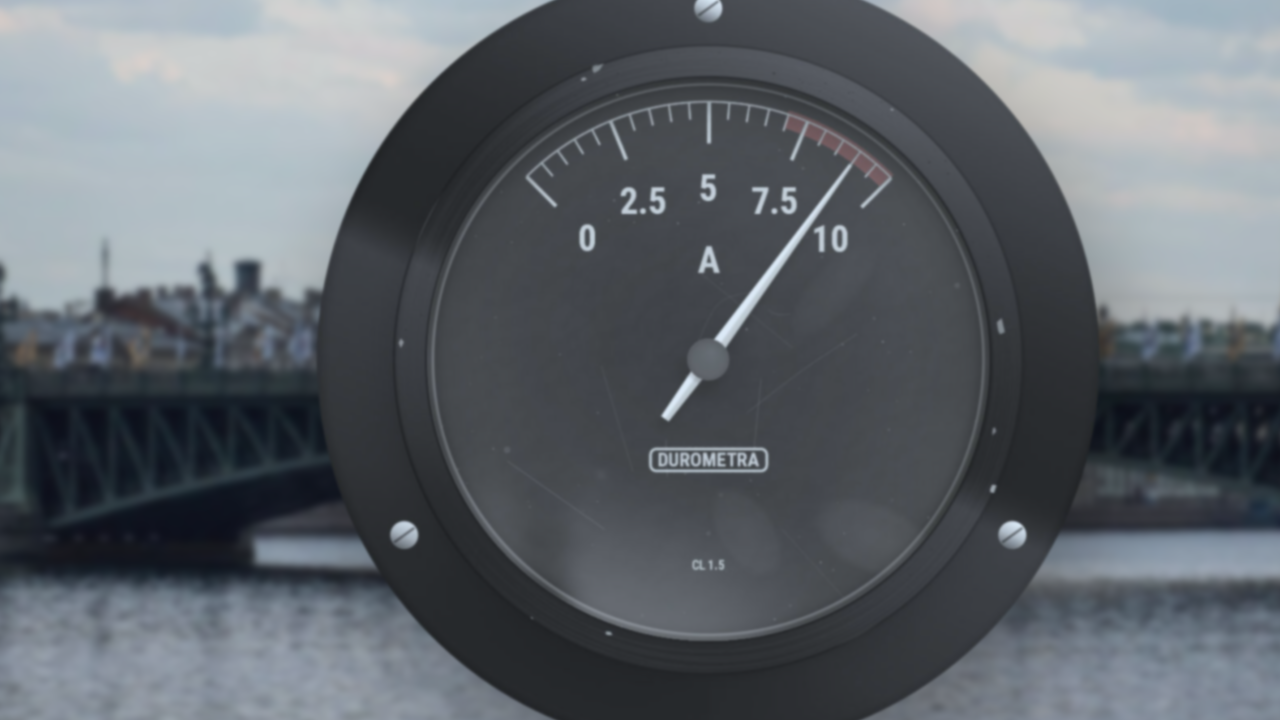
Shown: 9 A
